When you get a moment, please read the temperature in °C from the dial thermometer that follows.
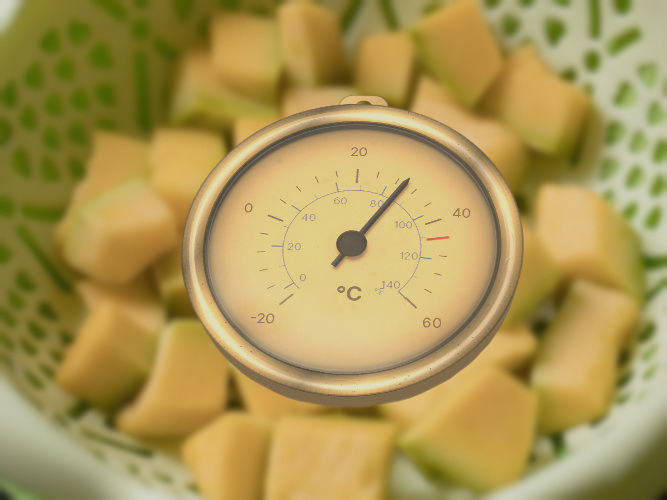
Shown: 30 °C
